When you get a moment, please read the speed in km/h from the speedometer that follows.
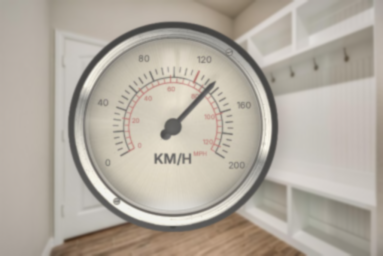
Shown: 135 km/h
